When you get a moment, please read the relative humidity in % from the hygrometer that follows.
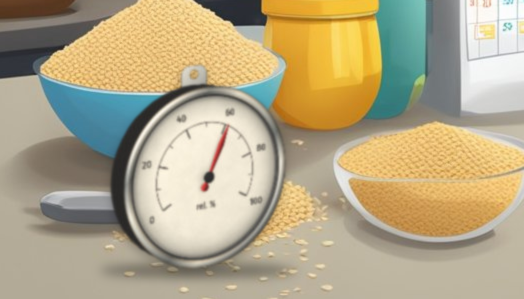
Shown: 60 %
